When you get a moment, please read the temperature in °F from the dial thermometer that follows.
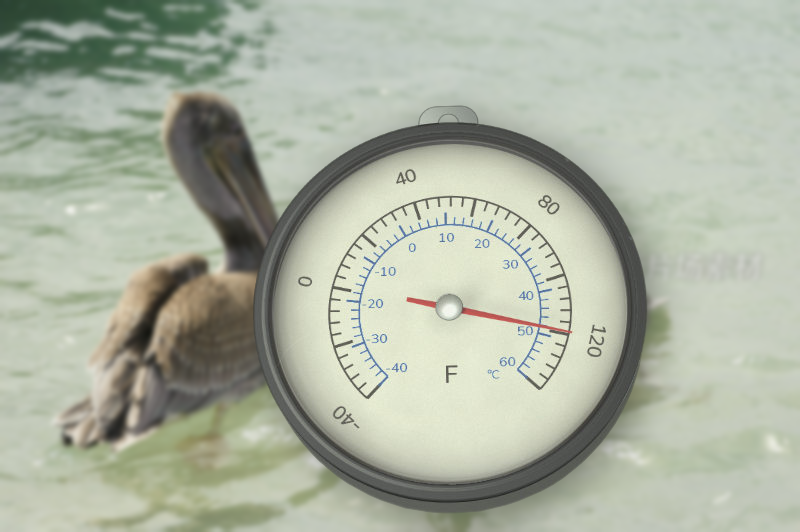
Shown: 120 °F
